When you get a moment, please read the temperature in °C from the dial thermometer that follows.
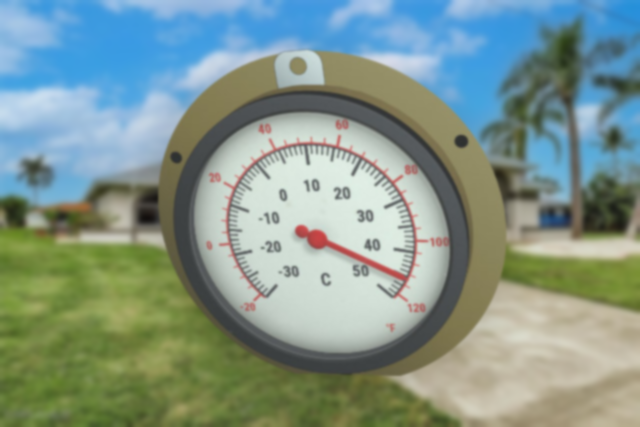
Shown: 45 °C
